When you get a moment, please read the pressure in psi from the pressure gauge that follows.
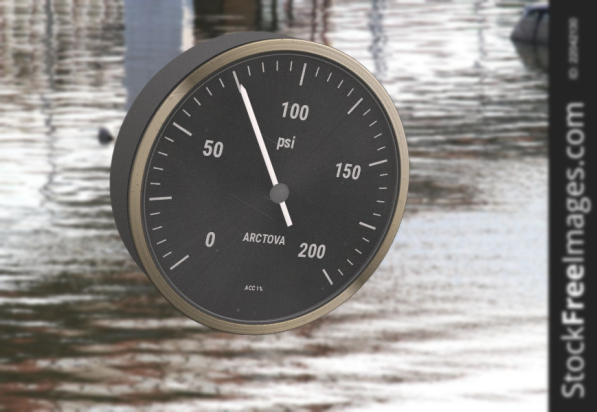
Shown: 75 psi
